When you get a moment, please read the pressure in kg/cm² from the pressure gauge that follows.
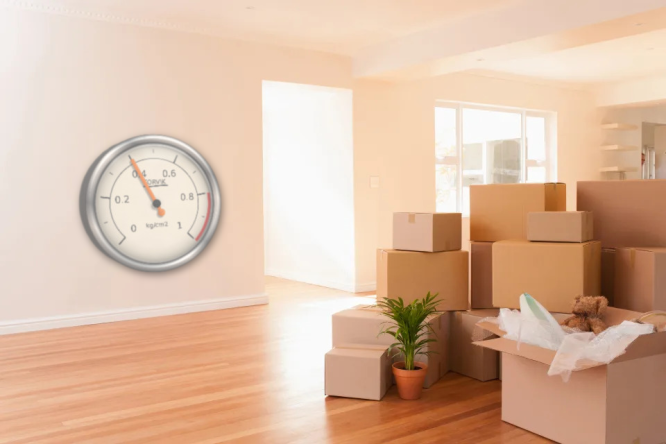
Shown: 0.4 kg/cm²
